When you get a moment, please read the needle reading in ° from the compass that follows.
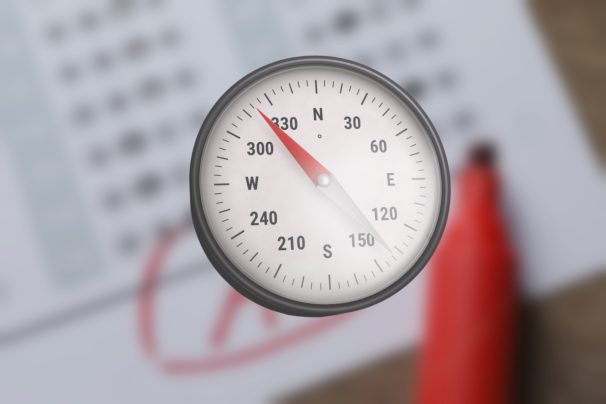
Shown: 320 °
